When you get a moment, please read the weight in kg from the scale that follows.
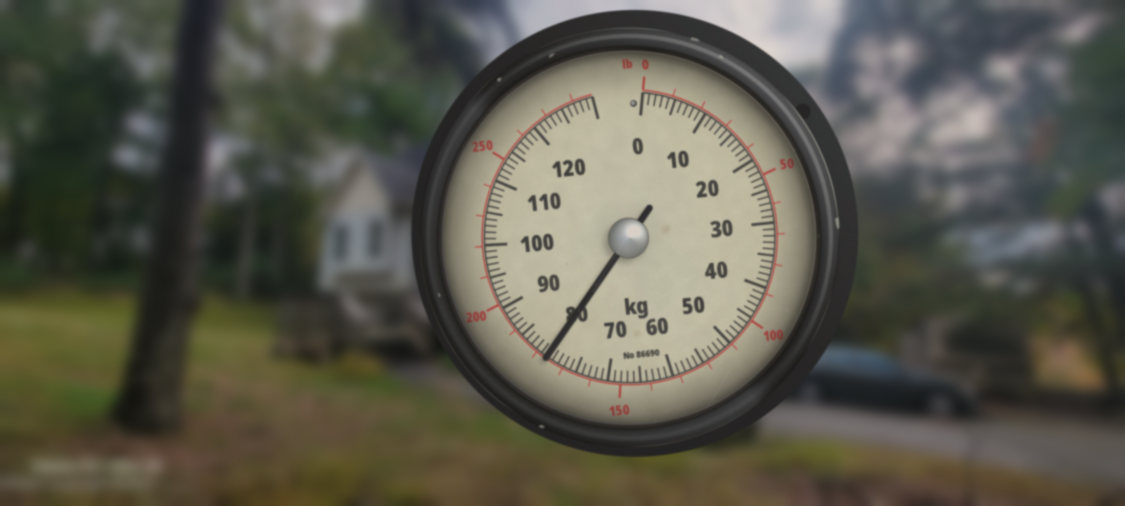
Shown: 80 kg
